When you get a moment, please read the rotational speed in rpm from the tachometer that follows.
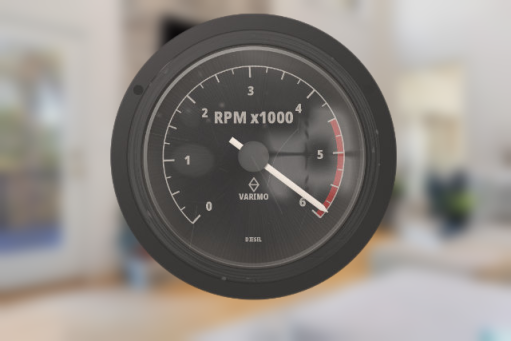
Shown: 5875 rpm
